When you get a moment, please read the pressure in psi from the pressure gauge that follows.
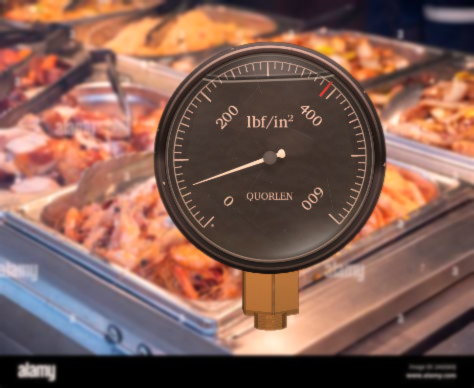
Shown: 60 psi
